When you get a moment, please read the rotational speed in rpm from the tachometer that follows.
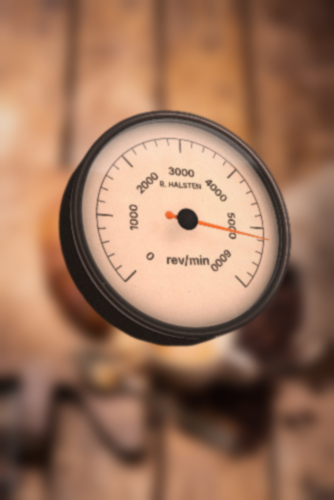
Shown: 5200 rpm
